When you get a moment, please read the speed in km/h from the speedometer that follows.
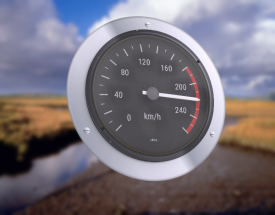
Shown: 220 km/h
